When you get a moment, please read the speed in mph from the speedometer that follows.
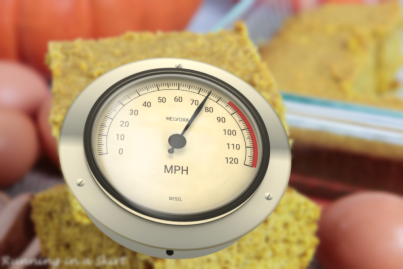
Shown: 75 mph
